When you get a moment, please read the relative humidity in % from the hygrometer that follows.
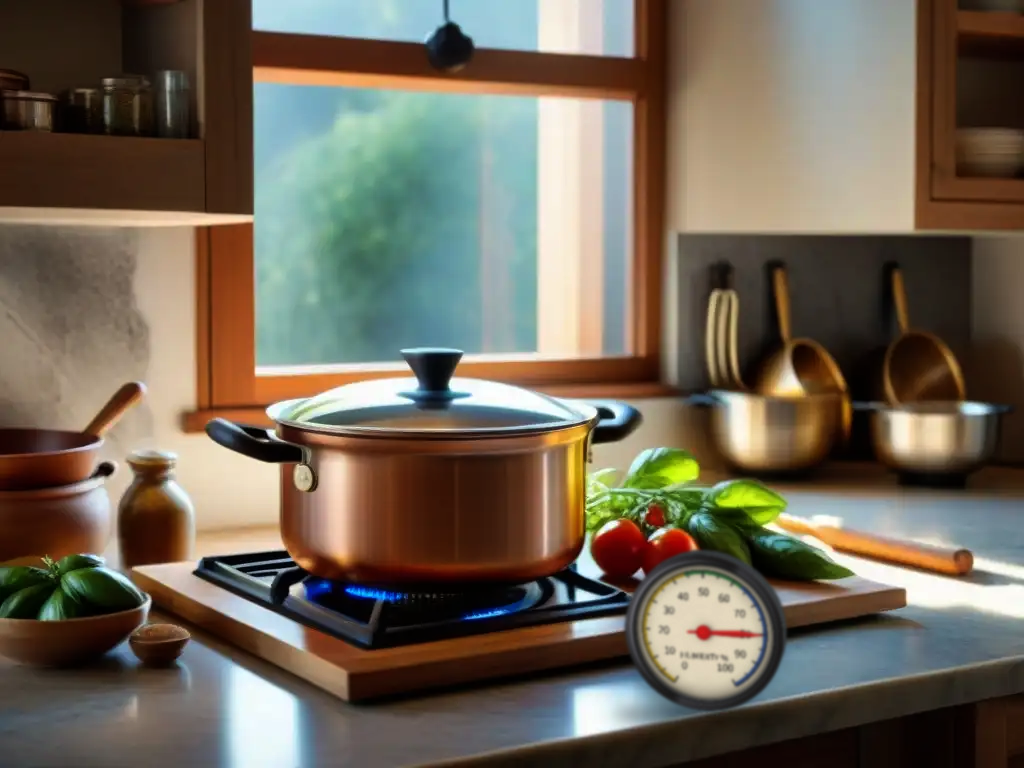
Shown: 80 %
